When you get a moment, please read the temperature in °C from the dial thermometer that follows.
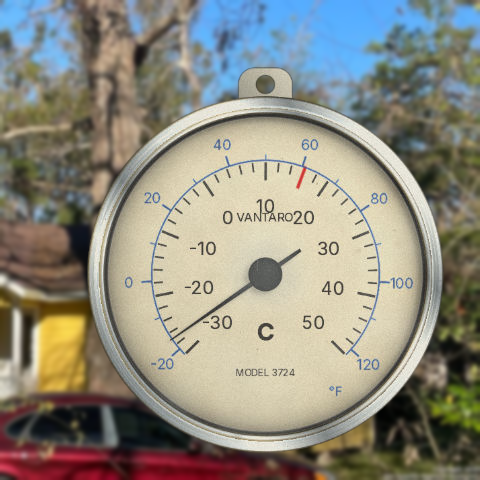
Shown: -27 °C
